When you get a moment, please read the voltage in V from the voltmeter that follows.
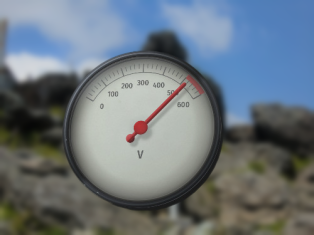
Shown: 520 V
